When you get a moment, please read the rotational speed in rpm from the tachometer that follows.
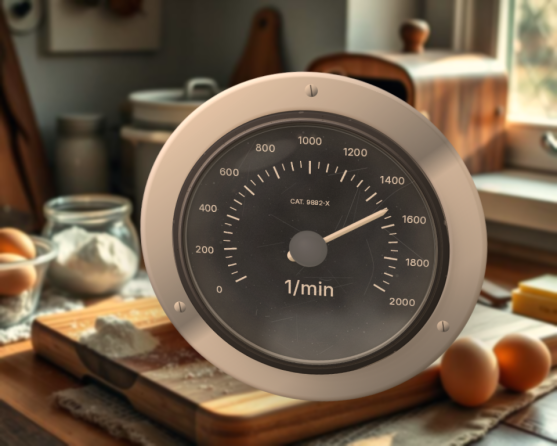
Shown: 1500 rpm
